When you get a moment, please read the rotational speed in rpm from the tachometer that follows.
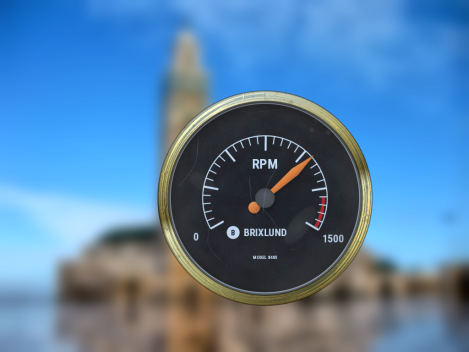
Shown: 1050 rpm
